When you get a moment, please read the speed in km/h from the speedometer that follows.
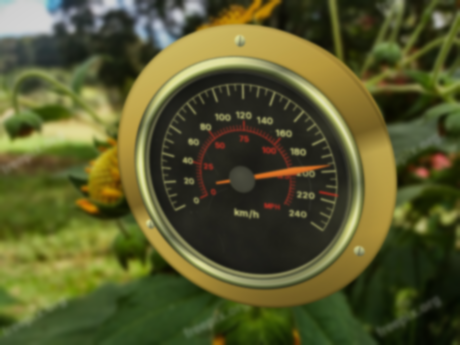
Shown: 195 km/h
